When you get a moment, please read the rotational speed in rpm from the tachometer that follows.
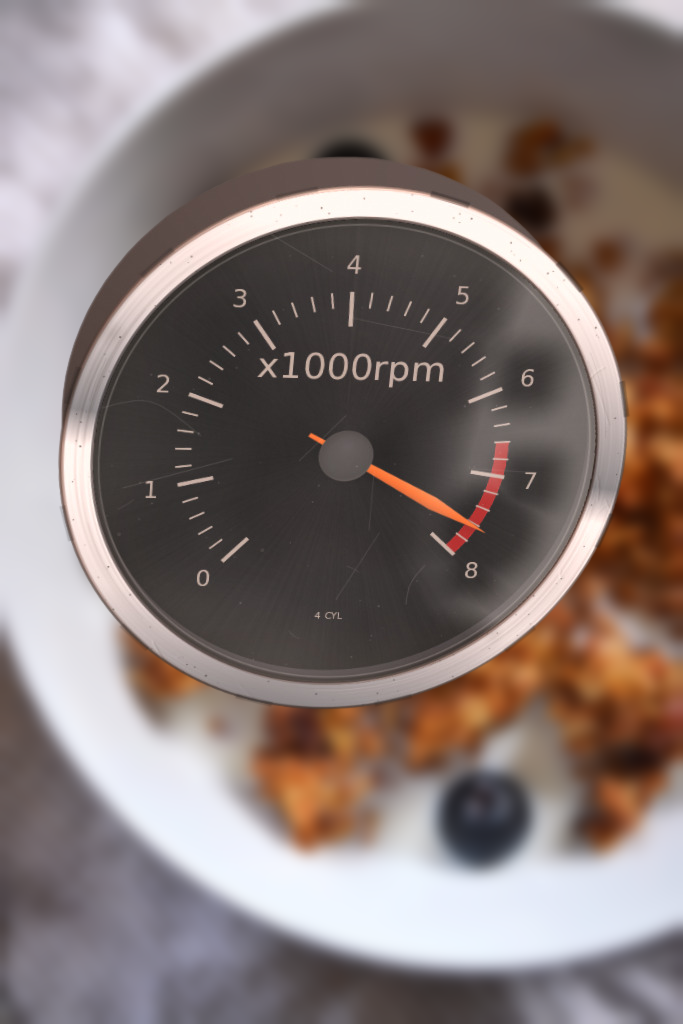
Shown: 7600 rpm
